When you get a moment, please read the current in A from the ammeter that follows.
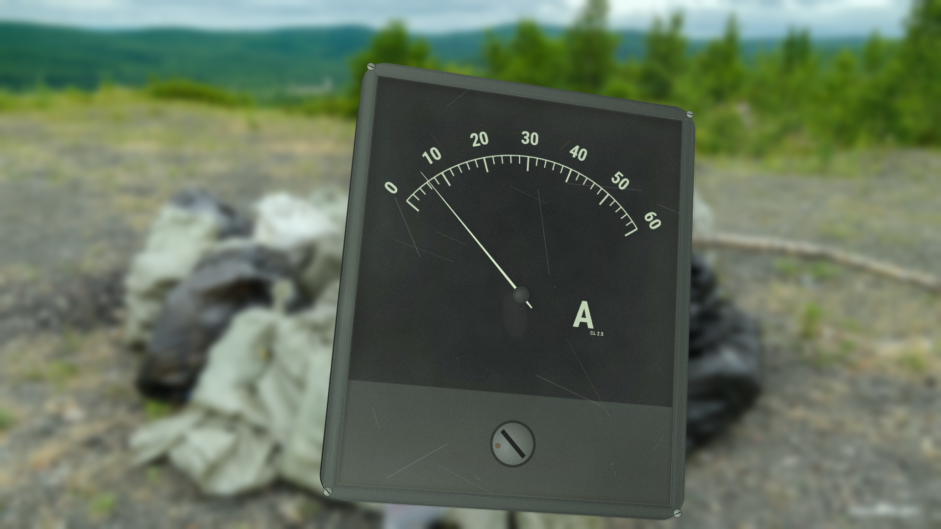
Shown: 6 A
